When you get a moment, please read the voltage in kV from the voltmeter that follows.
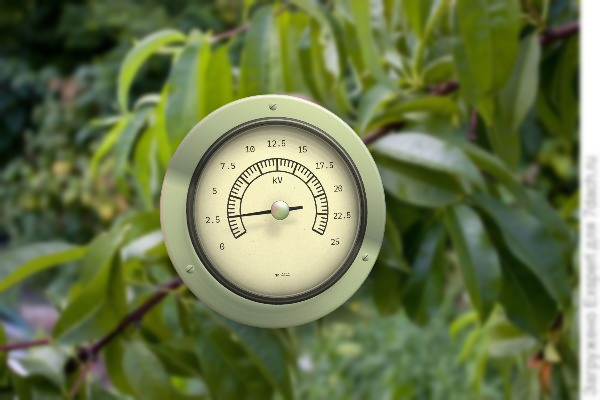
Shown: 2.5 kV
